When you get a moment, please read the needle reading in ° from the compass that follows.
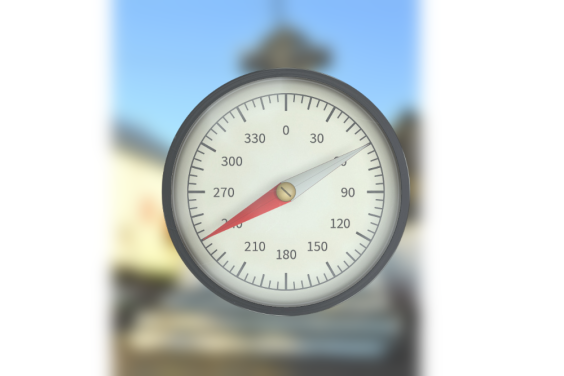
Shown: 240 °
